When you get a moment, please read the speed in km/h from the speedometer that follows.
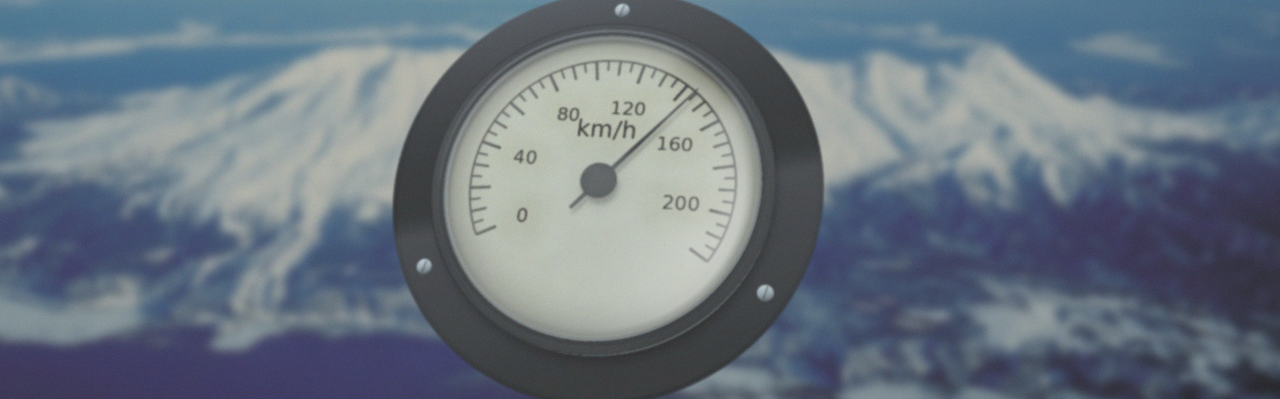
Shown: 145 km/h
